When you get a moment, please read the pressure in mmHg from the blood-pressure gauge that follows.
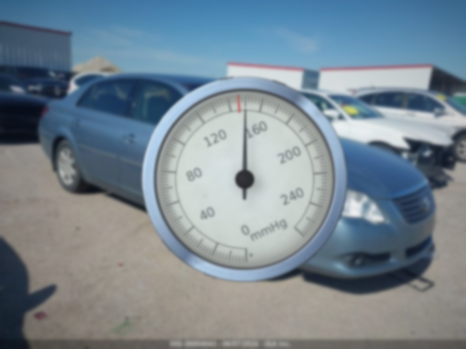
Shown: 150 mmHg
